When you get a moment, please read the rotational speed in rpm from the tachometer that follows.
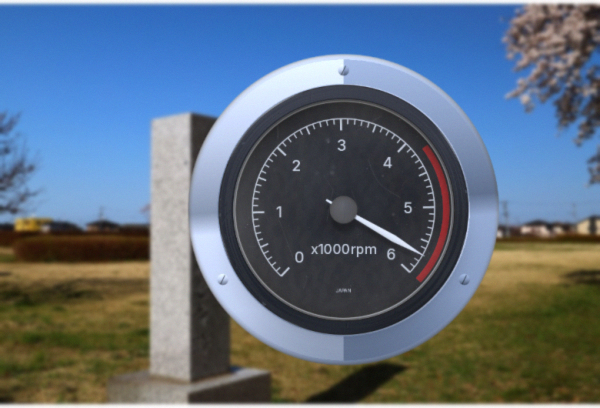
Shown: 5700 rpm
